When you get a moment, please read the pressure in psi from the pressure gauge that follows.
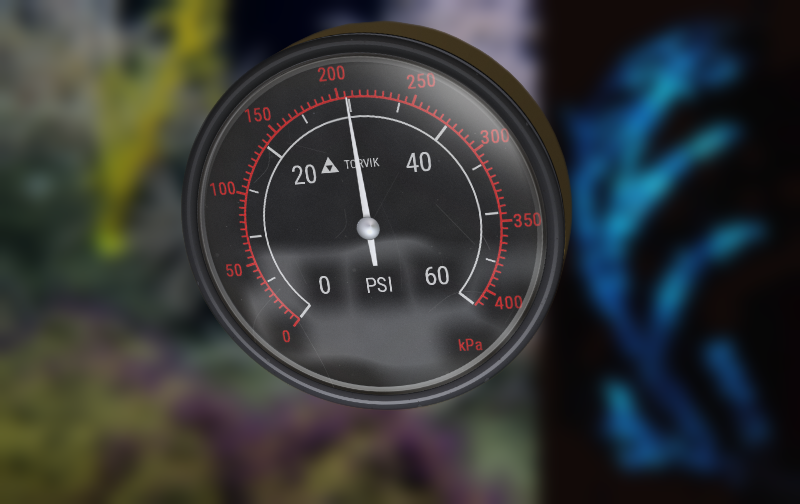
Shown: 30 psi
